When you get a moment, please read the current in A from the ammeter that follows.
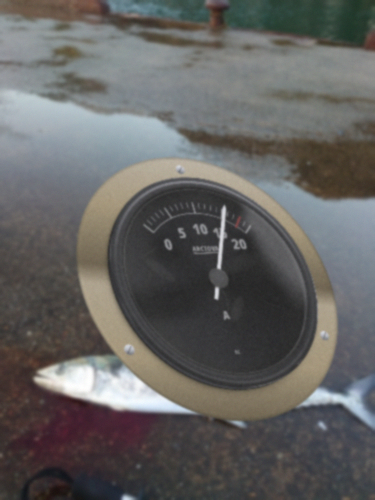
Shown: 15 A
